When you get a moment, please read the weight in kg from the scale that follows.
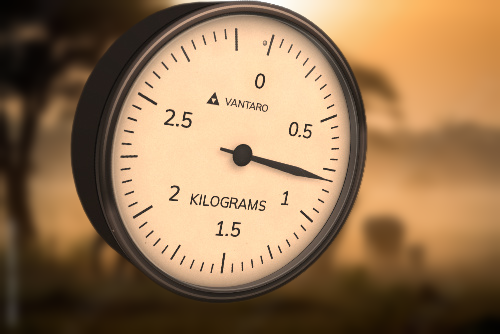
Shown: 0.8 kg
